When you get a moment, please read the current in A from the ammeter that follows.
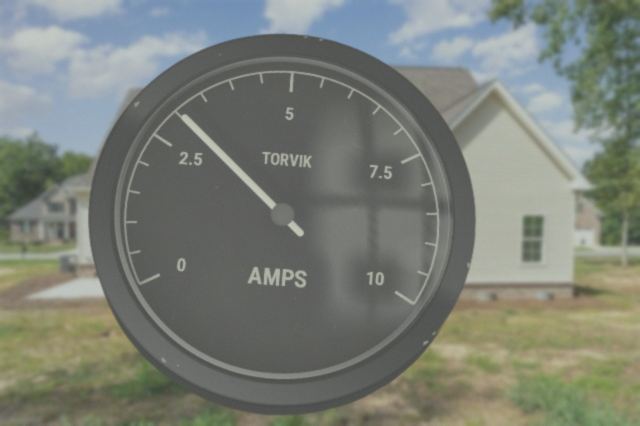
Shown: 3 A
